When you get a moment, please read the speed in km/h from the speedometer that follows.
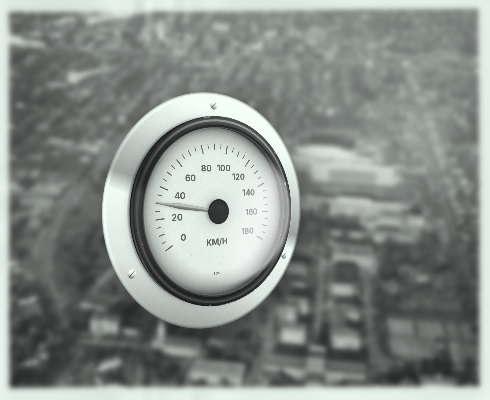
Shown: 30 km/h
